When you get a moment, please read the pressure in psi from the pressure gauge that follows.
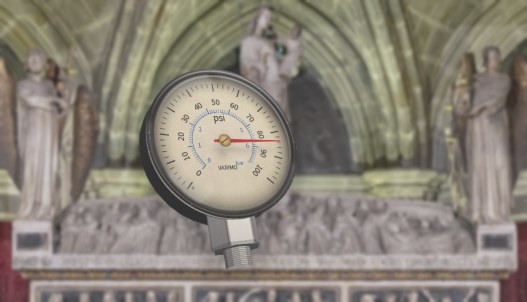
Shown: 84 psi
